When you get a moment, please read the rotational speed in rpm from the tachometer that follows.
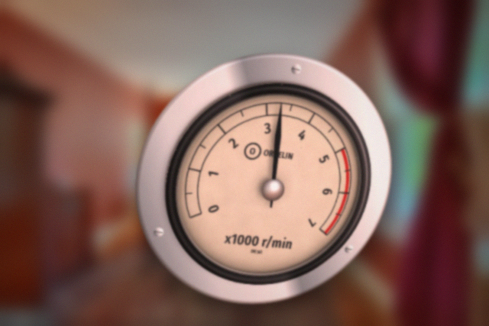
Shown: 3250 rpm
